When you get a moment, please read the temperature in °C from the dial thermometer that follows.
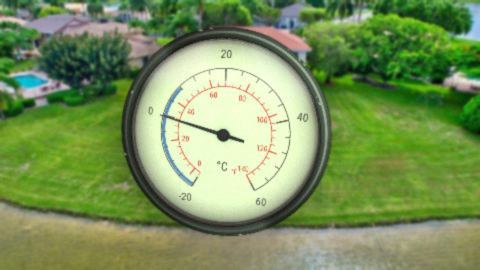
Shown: 0 °C
